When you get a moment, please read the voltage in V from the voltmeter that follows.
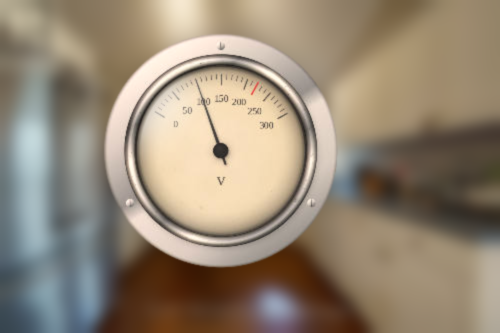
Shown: 100 V
